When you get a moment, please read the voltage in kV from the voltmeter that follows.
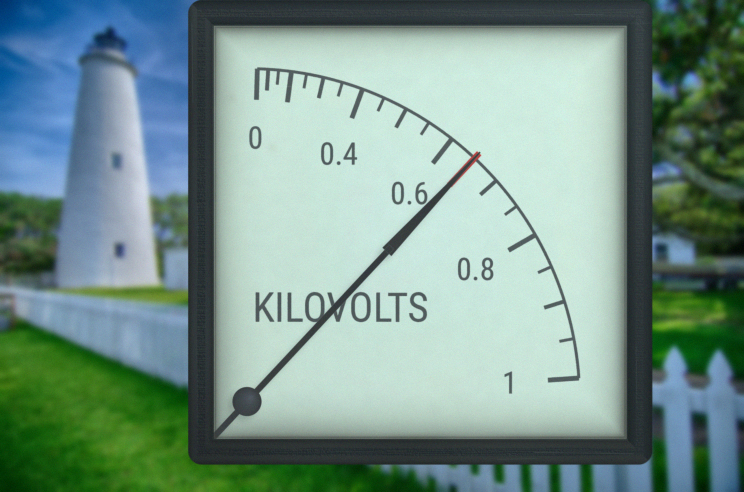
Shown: 0.65 kV
